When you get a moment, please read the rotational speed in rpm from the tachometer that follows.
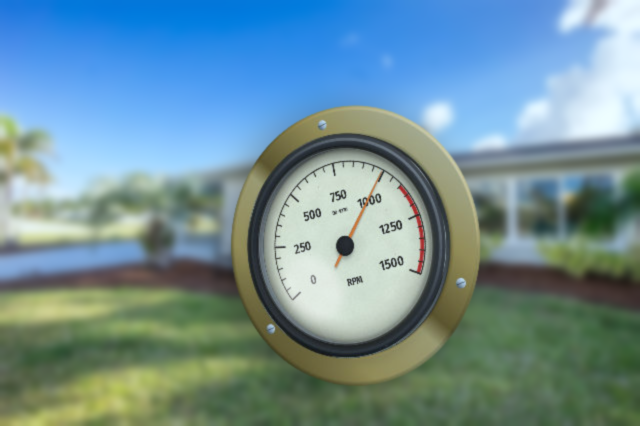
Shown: 1000 rpm
